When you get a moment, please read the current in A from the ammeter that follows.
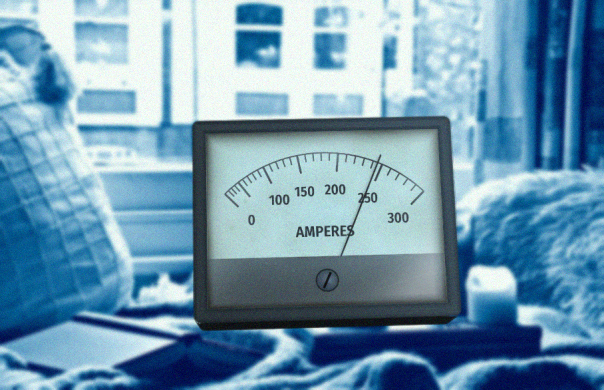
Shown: 245 A
